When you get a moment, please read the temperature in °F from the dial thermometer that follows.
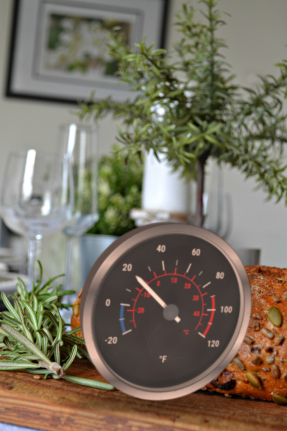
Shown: 20 °F
